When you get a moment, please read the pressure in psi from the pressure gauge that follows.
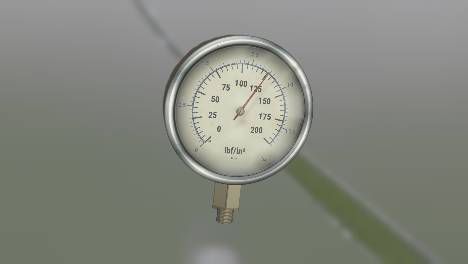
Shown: 125 psi
